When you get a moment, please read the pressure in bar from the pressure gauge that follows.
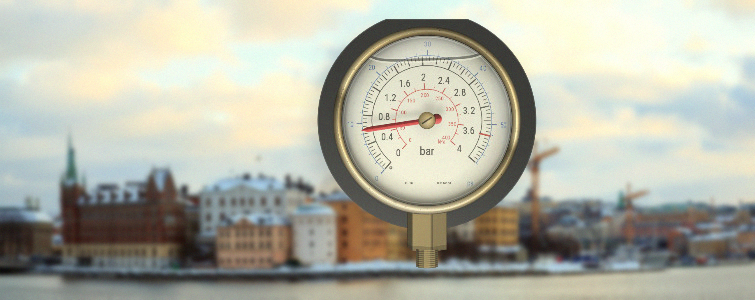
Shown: 0.6 bar
